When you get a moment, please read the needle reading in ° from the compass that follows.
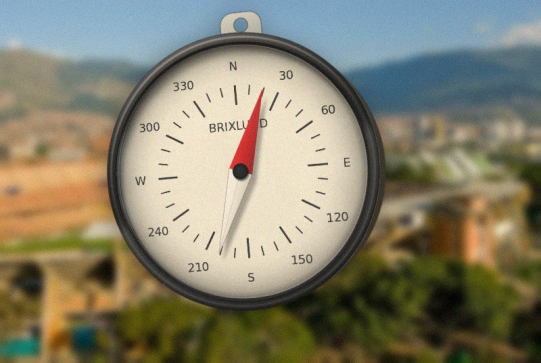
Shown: 20 °
